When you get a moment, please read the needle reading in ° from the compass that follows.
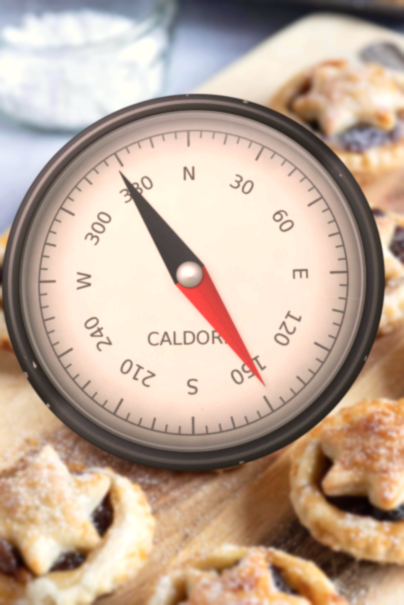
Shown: 147.5 °
